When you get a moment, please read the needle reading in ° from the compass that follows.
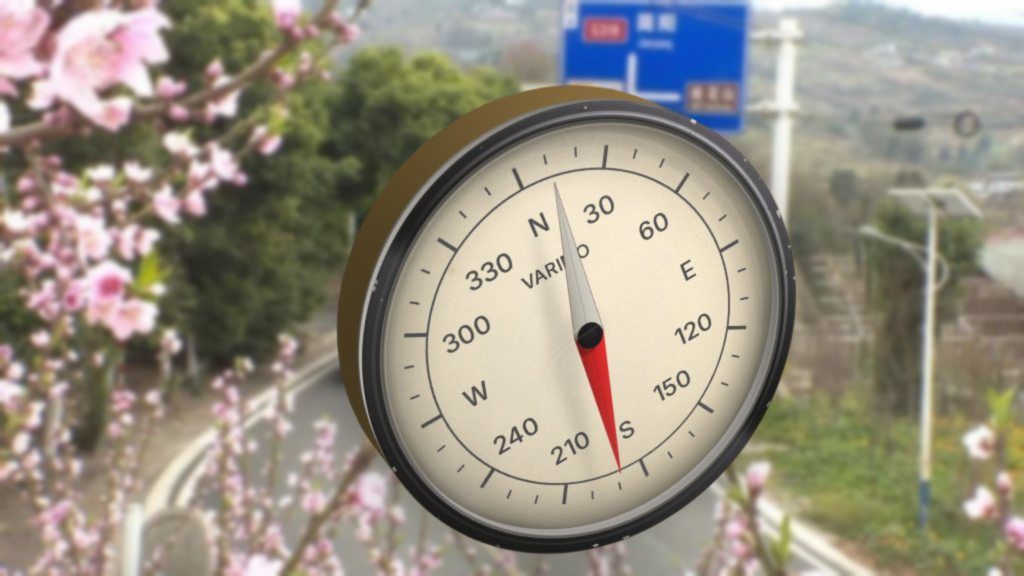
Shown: 190 °
